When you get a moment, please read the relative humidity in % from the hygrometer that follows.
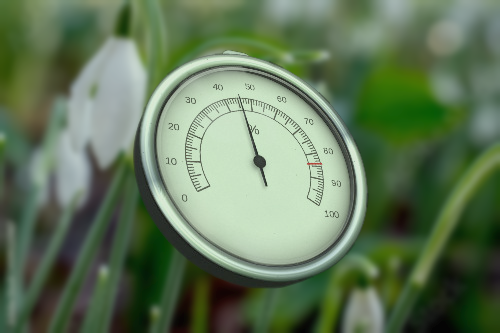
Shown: 45 %
